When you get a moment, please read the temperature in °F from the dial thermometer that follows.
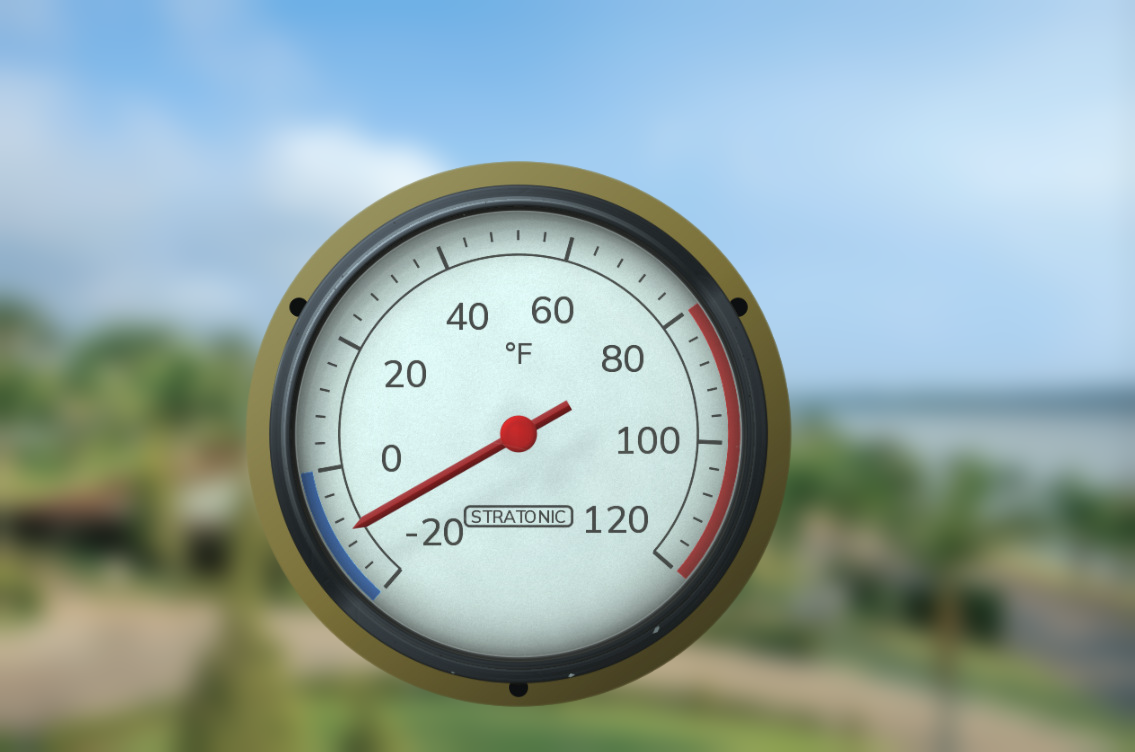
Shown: -10 °F
